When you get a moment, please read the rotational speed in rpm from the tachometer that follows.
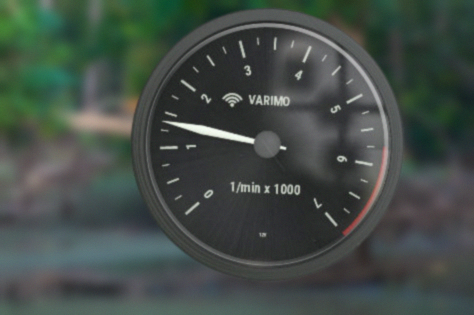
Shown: 1375 rpm
